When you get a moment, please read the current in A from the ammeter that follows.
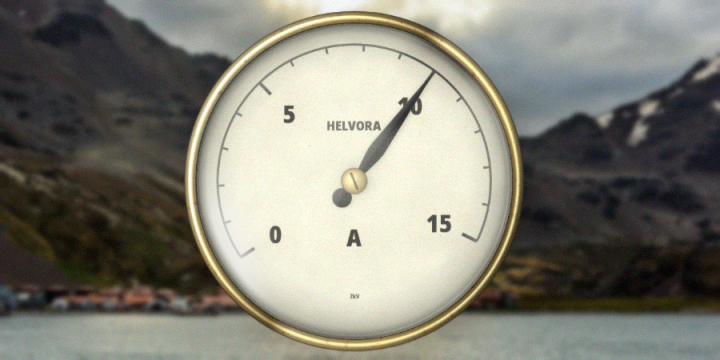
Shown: 10 A
